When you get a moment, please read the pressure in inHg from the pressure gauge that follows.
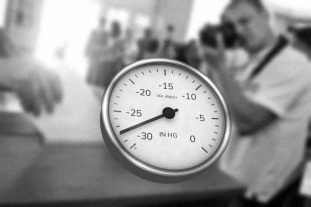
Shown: -28 inHg
